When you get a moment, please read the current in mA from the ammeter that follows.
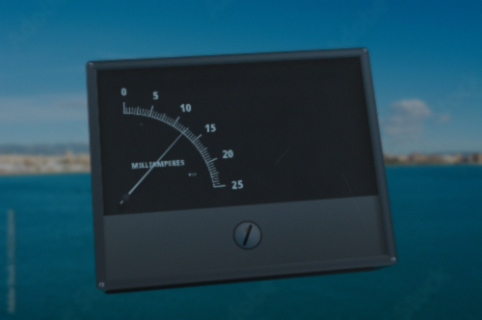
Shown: 12.5 mA
